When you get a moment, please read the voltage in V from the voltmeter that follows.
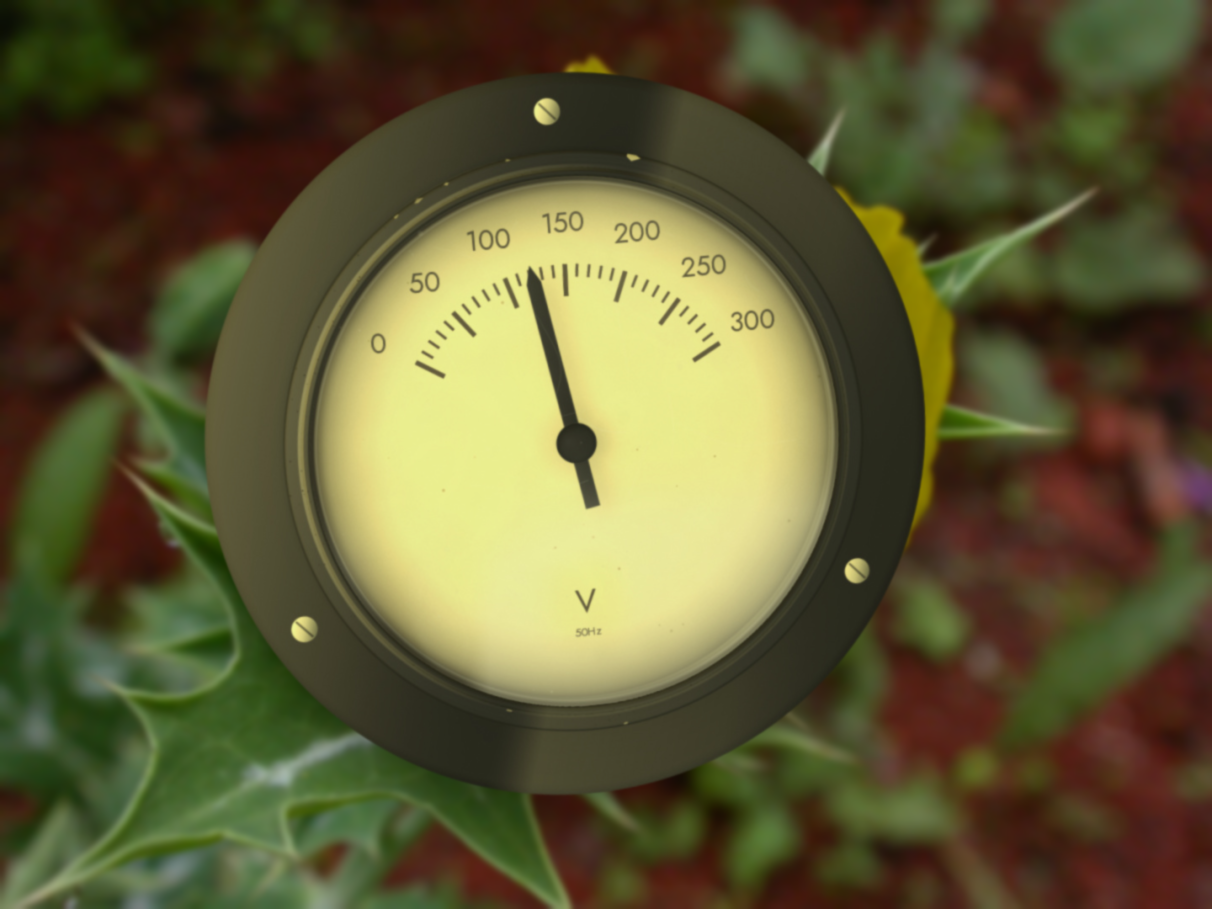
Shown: 120 V
